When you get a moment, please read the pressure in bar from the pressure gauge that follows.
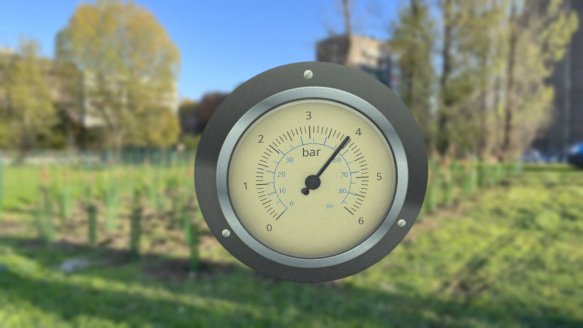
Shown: 3.9 bar
